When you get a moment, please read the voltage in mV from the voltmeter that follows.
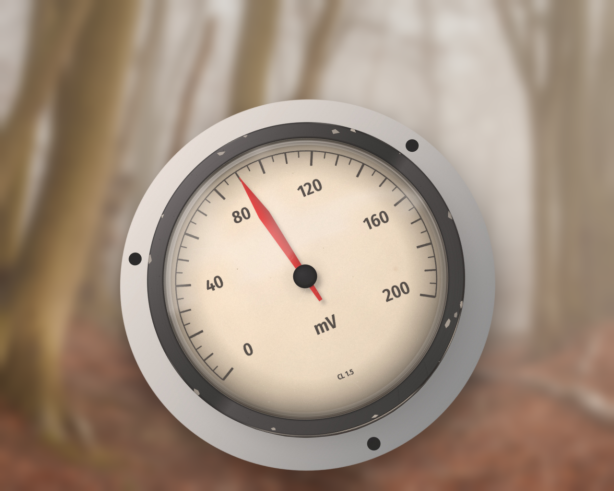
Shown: 90 mV
